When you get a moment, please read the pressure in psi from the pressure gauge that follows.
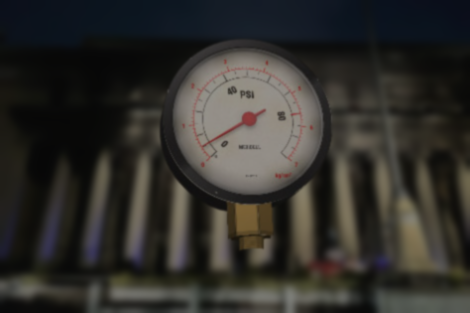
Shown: 5 psi
